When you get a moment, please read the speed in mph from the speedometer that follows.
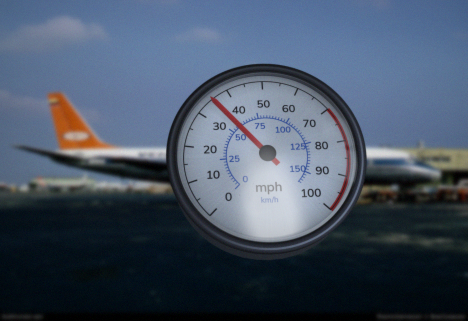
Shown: 35 mph
